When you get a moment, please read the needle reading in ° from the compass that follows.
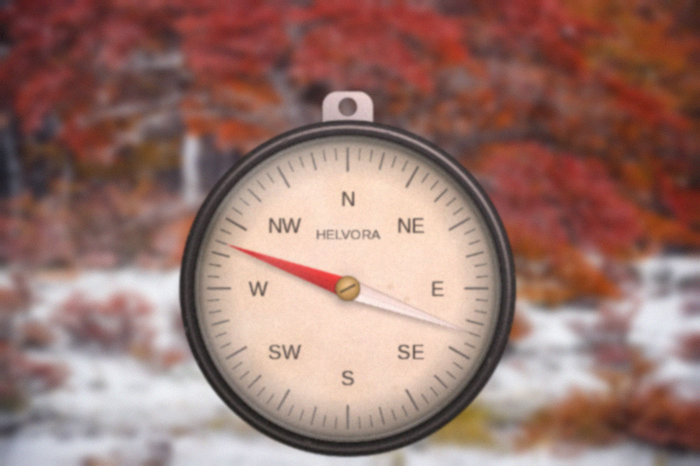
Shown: 290 °
